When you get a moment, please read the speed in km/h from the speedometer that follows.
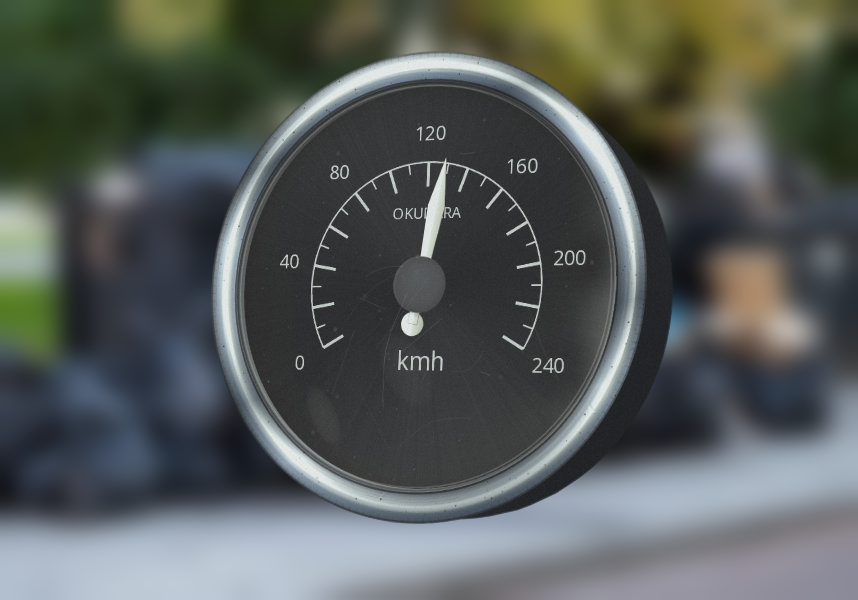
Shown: 130 km/h
